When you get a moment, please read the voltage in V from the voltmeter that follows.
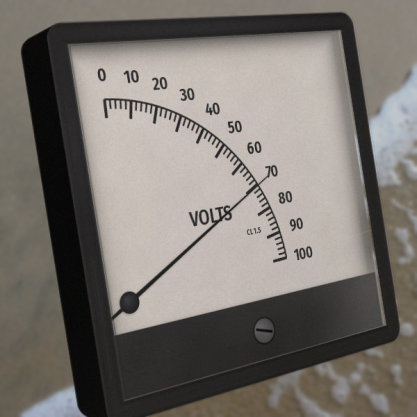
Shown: 70 V
